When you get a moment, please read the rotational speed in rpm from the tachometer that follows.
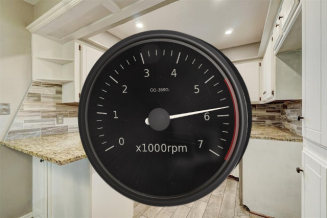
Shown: 5800 rpm
